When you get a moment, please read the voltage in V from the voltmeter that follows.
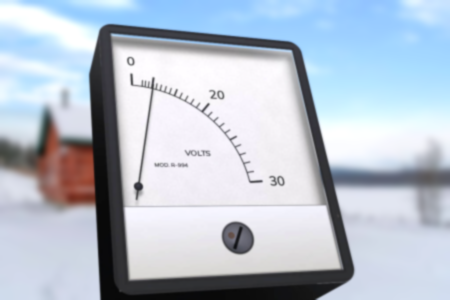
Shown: 10 V
